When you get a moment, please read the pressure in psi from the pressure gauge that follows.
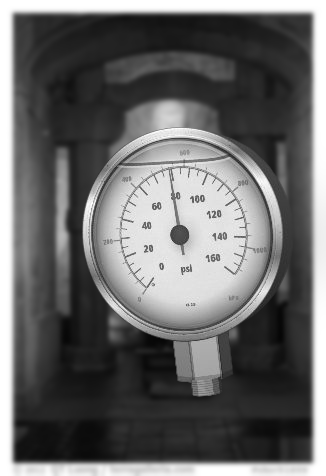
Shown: 80 psi
